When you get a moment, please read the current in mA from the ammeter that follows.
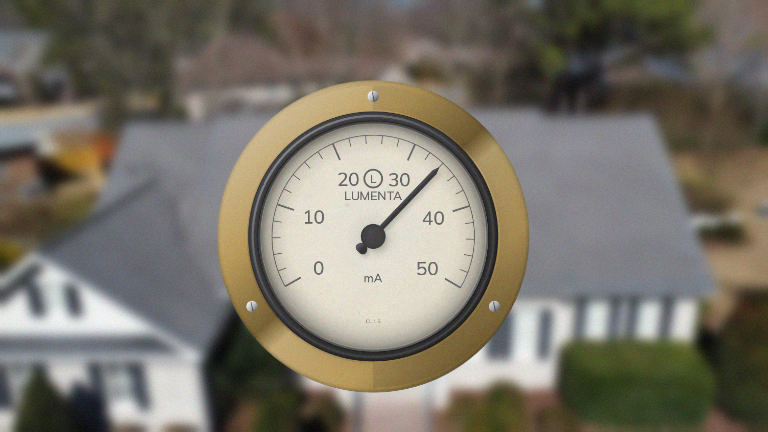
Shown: 34 mA
